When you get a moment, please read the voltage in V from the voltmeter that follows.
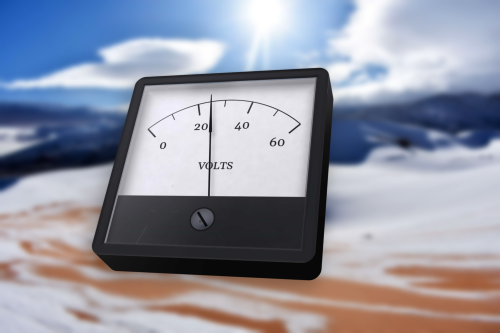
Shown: 25 V
